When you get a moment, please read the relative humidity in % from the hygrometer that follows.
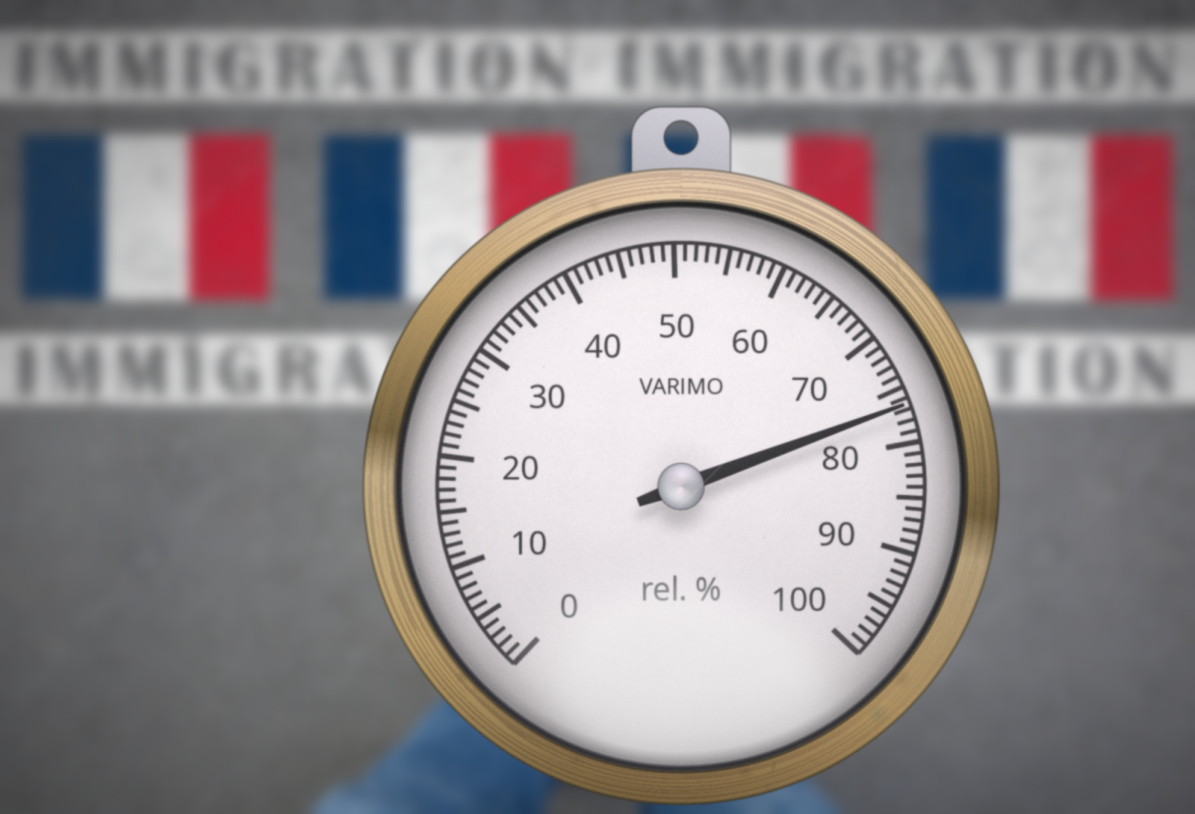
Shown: 76.5 %
